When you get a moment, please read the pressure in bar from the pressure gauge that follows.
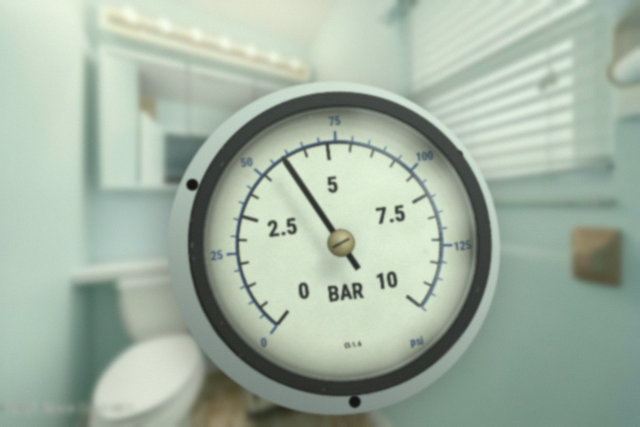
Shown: 4 bar
